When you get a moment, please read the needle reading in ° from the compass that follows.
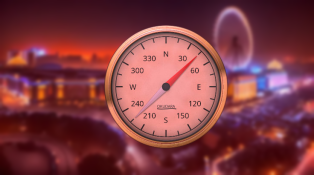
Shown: 45 °
